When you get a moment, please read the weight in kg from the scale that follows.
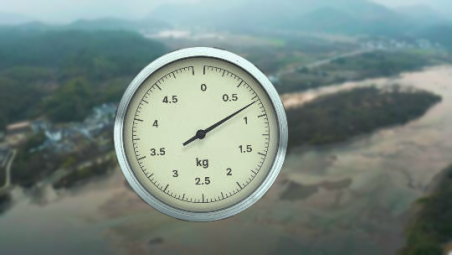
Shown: 0.8 kg
